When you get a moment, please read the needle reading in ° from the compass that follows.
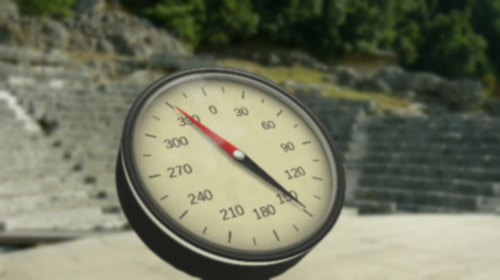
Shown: 330 °
